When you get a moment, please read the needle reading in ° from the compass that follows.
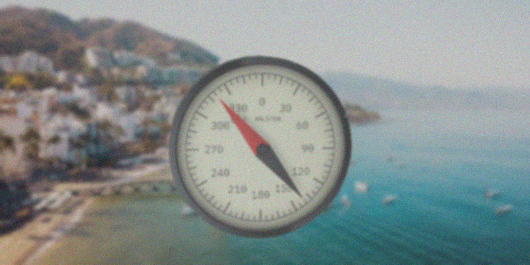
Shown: 320 °
